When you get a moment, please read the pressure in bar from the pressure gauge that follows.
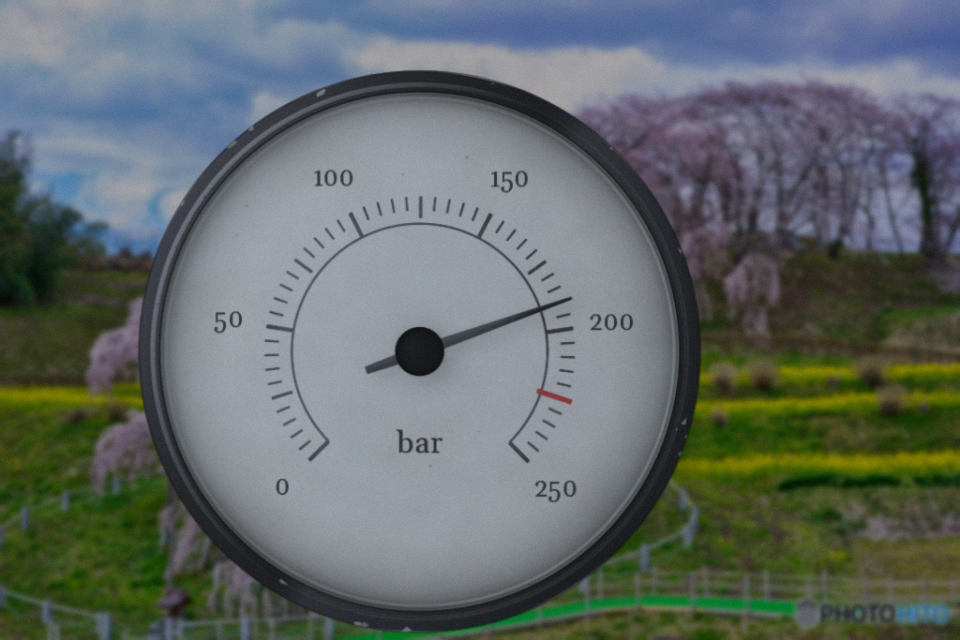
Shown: 190 bar
